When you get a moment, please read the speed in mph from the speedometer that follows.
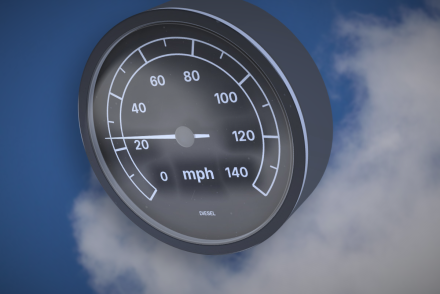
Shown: 25 mph
